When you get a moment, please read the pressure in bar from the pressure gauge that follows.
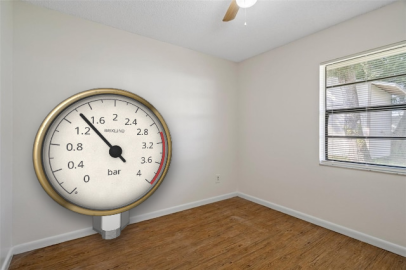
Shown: 1.4 bar
